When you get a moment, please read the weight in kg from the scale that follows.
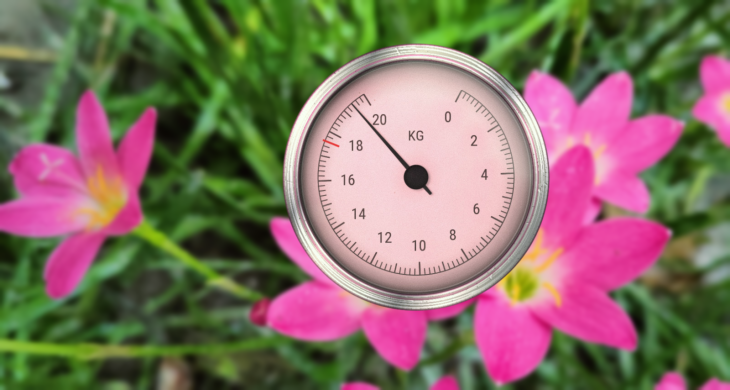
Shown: 19.4 kg
